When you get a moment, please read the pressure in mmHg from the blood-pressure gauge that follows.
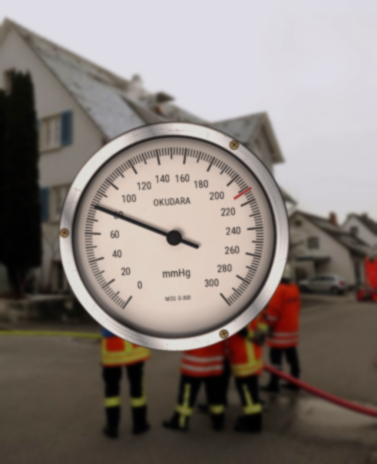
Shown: 80 mmHg
